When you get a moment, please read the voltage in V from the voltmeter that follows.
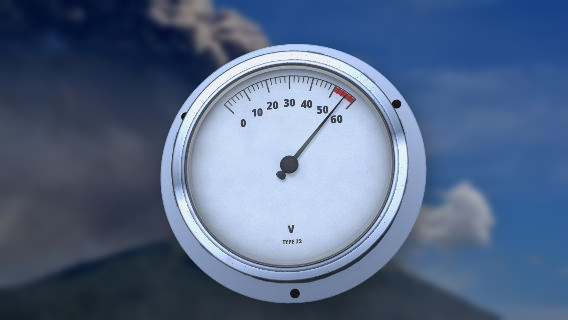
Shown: 56 V
